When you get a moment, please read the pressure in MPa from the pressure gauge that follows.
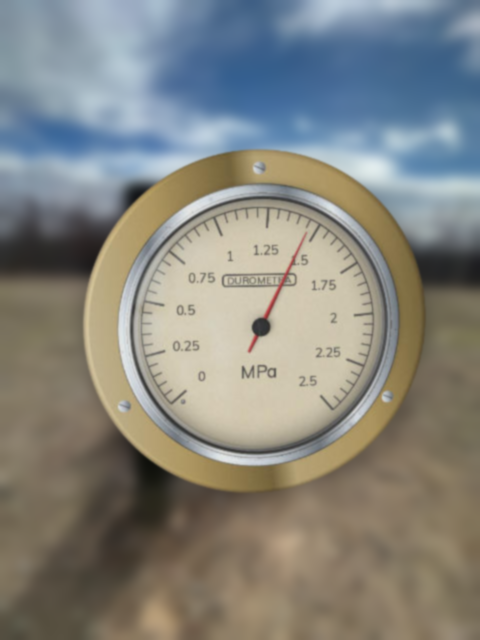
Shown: 1.45 MPa
